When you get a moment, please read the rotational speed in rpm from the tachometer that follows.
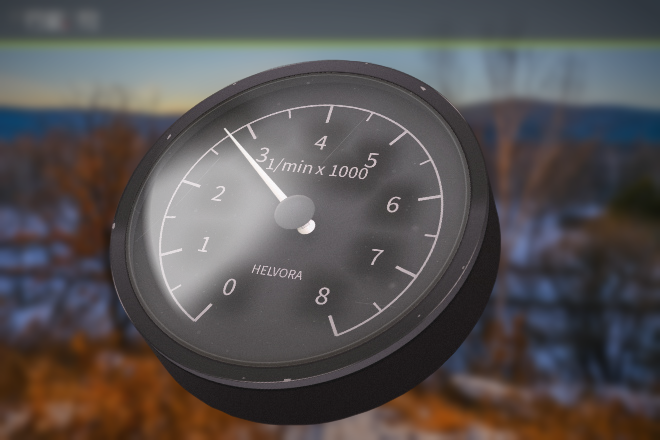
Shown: 2750 rpm
